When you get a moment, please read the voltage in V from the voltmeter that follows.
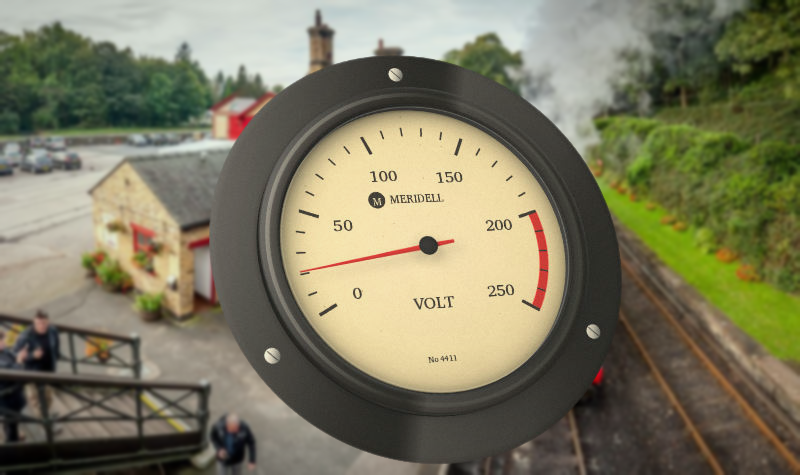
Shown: 20 V
